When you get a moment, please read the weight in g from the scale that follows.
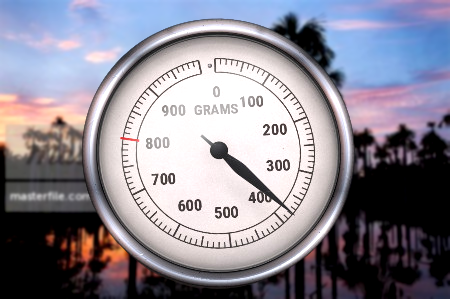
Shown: 380 g
